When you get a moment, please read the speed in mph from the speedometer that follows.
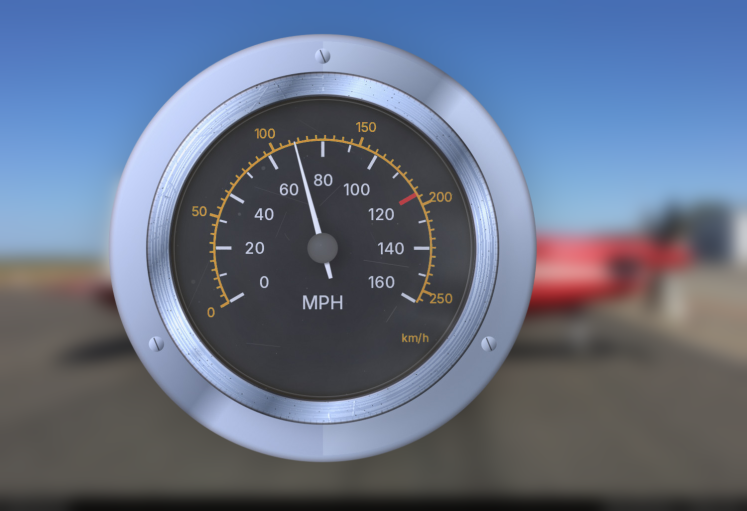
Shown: 70 mph
